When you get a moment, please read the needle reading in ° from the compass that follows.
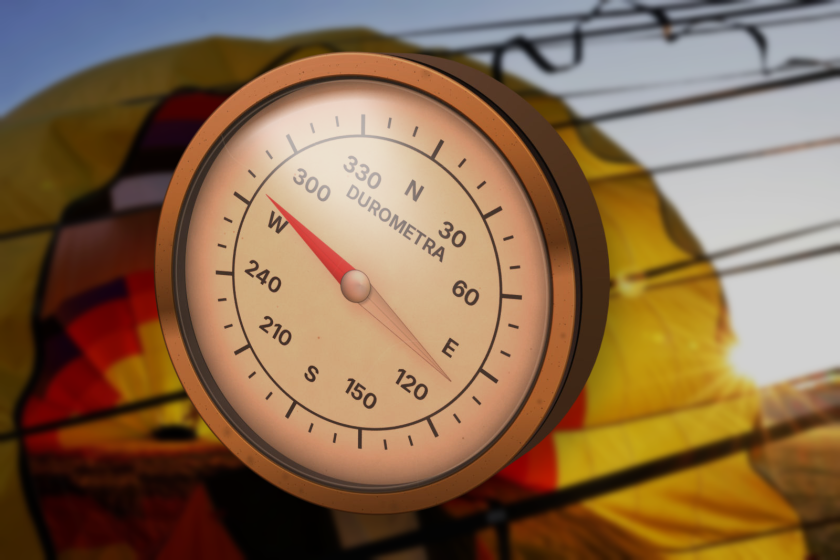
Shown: 280 °
